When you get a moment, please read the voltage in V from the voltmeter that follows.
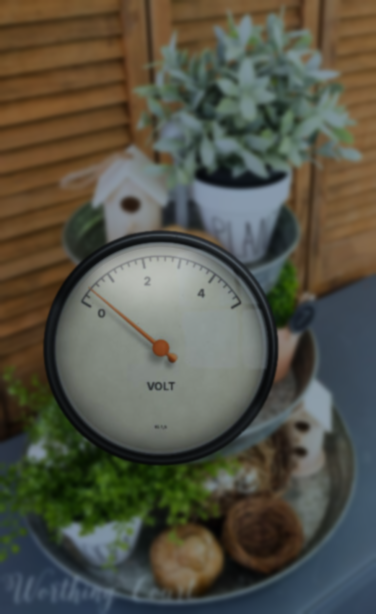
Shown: 0.4 V
